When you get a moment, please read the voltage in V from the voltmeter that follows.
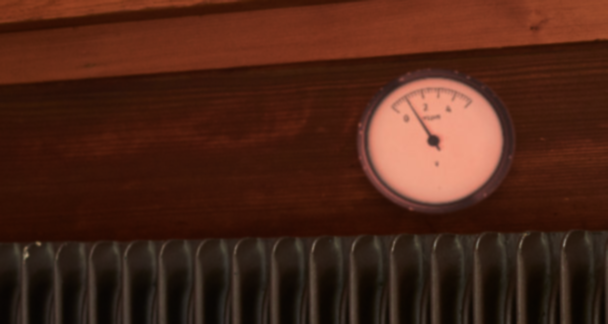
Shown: 1 V
